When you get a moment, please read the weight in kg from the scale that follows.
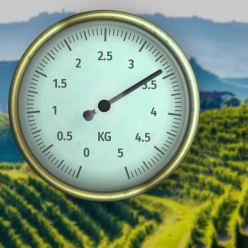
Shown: 3.4 kg
